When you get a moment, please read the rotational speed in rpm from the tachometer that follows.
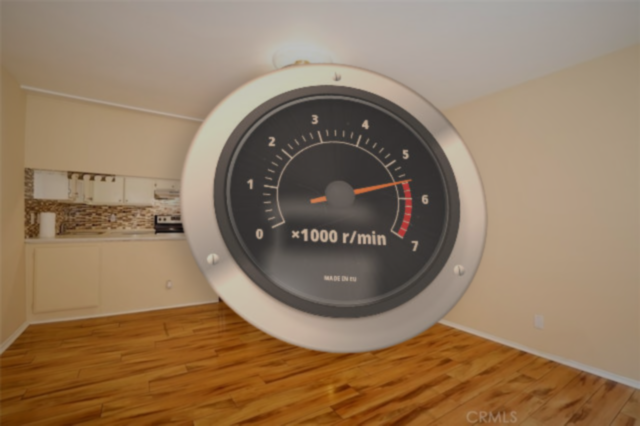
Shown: 5600 rpm
